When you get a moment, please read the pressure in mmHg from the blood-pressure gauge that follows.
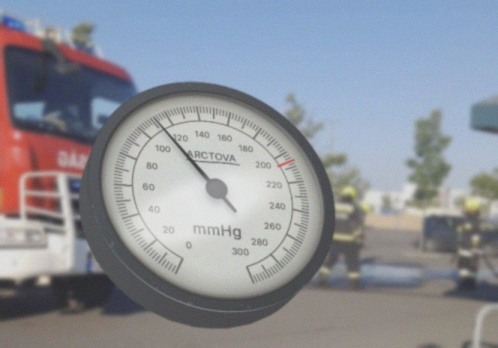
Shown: 110 mmHg
